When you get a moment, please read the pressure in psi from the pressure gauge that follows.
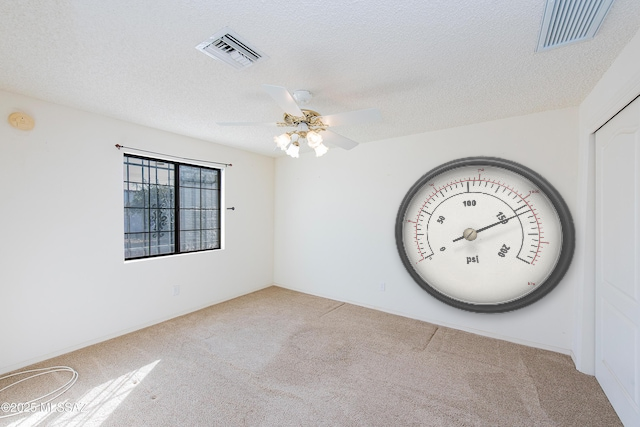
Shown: 155 psi
